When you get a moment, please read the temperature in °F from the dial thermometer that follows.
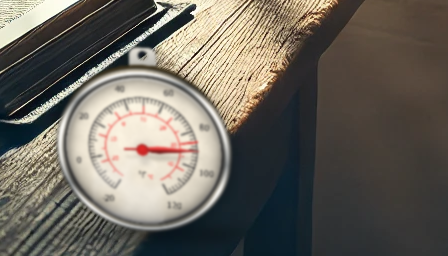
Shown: 90 °F
